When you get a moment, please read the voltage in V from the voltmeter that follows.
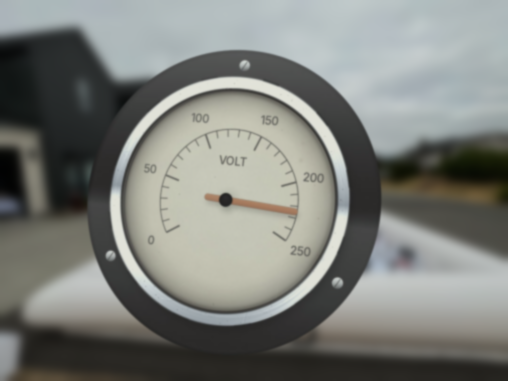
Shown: 225 V
